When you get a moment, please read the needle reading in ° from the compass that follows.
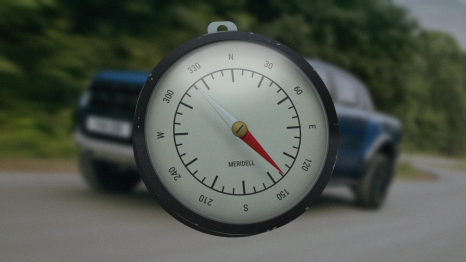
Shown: 140 °
